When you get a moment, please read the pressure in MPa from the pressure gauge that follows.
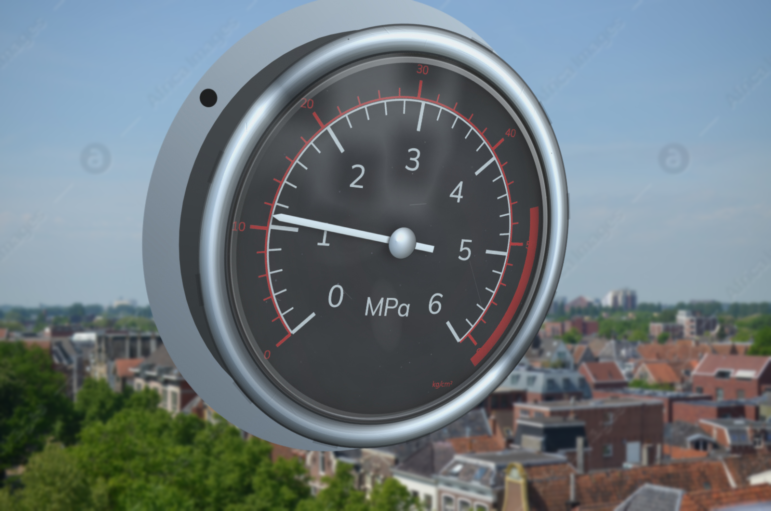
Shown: 1.1 MPa
